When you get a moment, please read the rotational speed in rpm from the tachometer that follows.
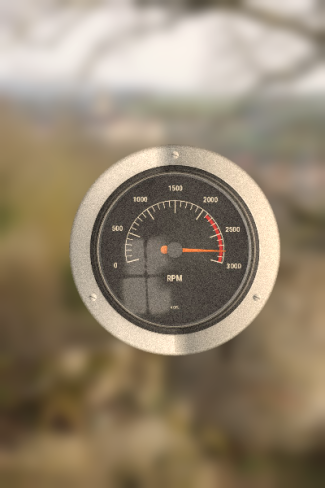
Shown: 2800 rpm
